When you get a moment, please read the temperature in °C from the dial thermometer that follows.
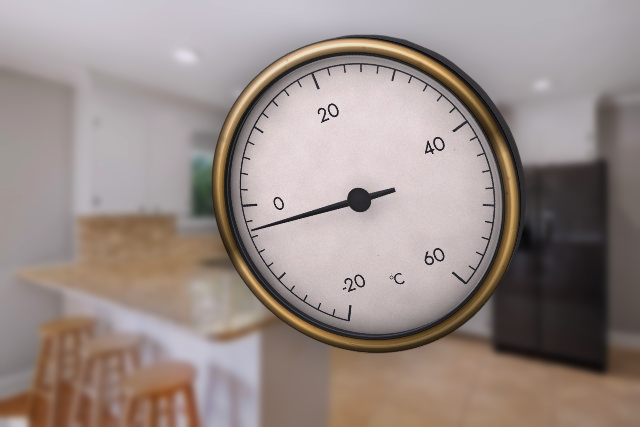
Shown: -3 °C
